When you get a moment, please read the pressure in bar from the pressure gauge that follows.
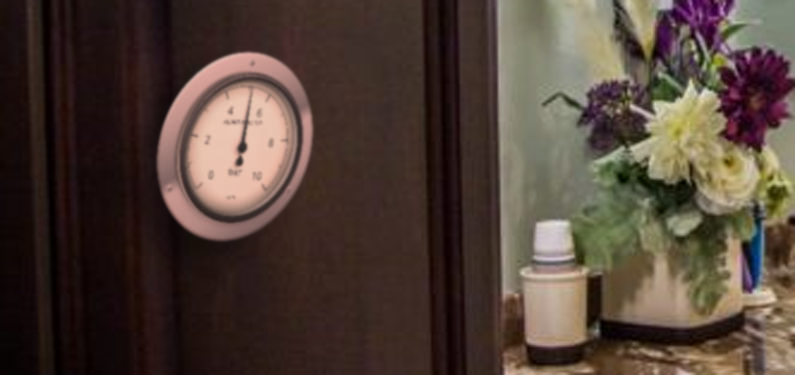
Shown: 5 bar
